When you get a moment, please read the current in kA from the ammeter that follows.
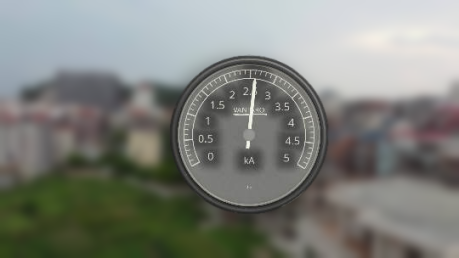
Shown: 2.6 kA
